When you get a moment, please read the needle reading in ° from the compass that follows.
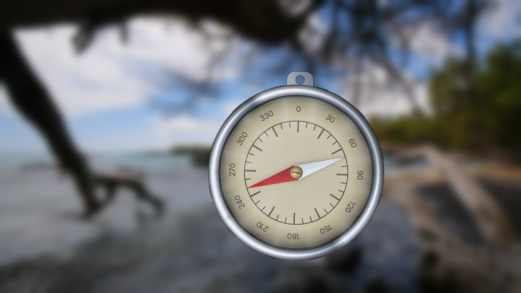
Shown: 250 °
